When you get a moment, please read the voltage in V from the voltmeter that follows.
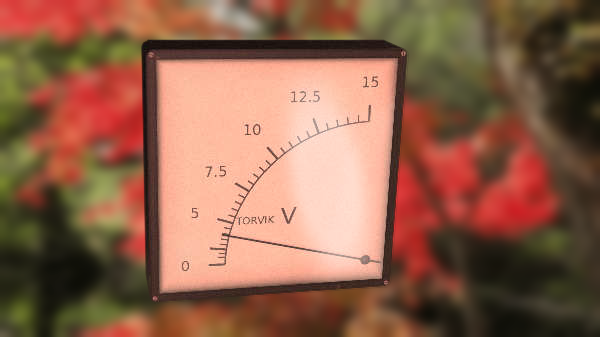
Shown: 4 V
